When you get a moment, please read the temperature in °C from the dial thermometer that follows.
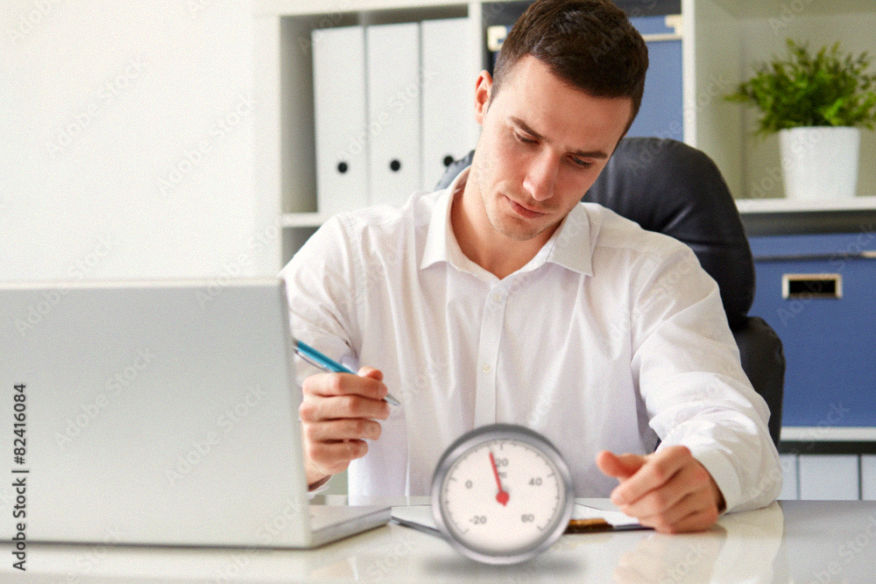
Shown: 16 °C
